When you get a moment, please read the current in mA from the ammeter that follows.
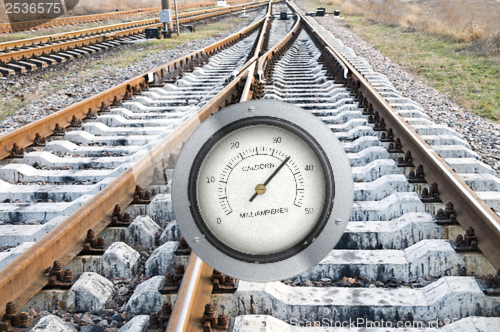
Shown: 35 mA
